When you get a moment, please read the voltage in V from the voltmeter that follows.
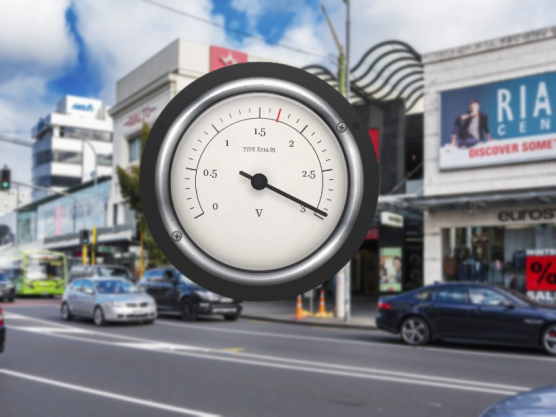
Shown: 2.95 V
